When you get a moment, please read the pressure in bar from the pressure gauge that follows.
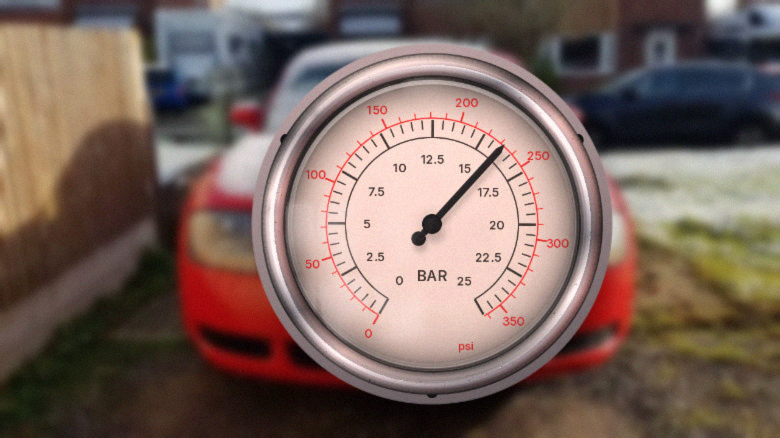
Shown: 16 bar
